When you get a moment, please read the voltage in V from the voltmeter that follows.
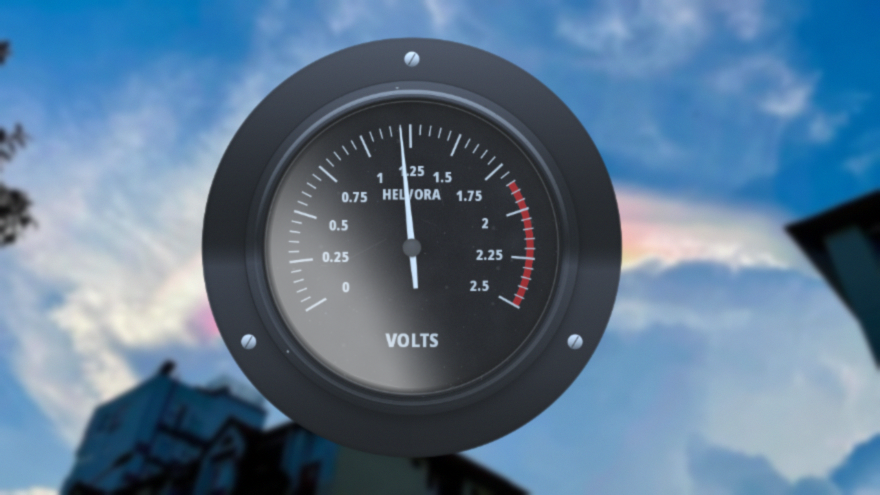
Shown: 1.2 V
